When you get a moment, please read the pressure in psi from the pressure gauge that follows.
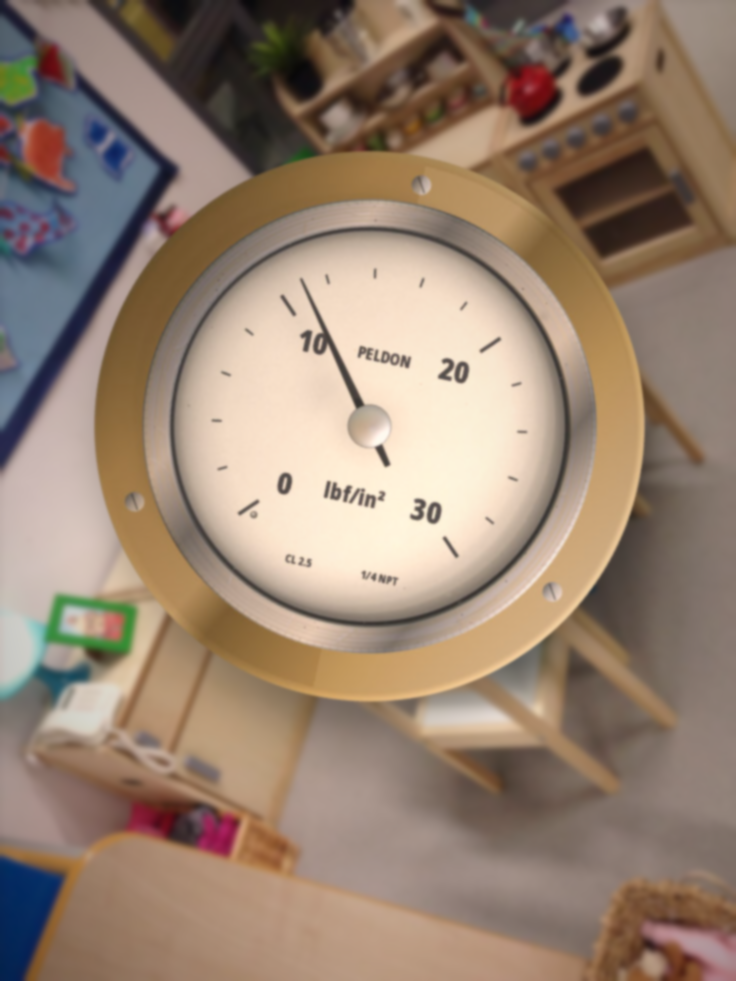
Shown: 11 psi
